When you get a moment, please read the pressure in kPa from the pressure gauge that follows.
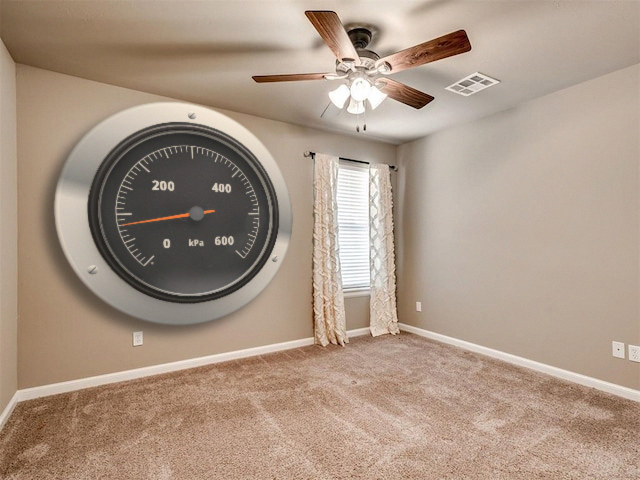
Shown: 80 kPa
